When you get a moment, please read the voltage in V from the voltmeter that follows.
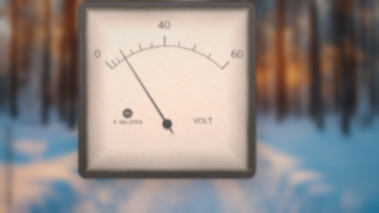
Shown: 20 V
